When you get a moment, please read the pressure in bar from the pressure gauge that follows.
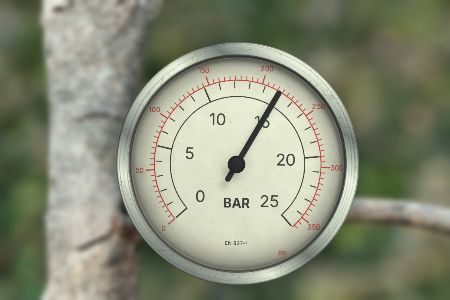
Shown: 15 bar
